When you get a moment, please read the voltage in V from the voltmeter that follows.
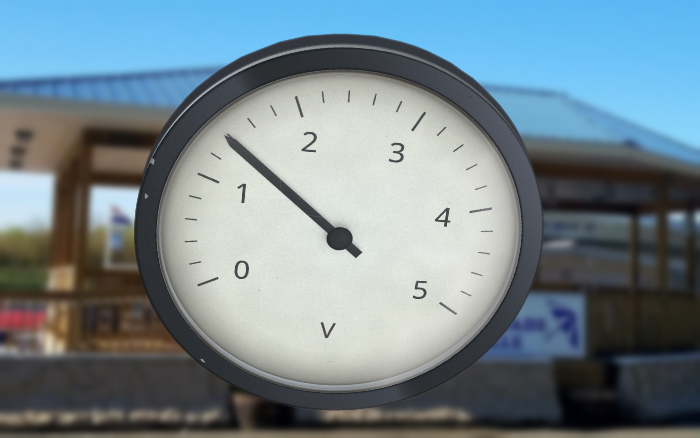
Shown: 1.4 V
